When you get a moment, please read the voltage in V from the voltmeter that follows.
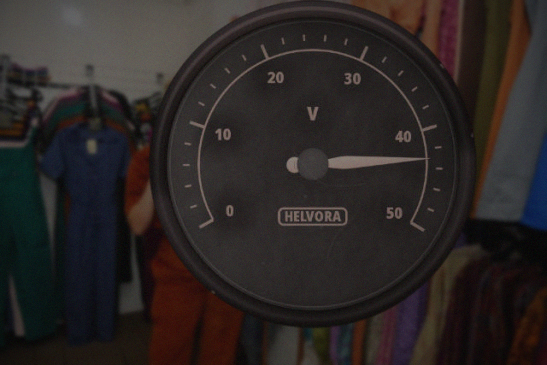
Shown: 43 V
